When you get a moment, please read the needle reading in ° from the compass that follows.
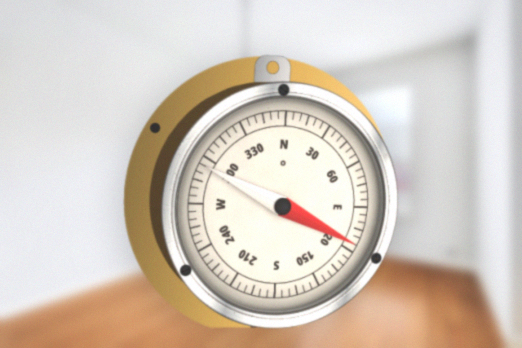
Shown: 115 °
